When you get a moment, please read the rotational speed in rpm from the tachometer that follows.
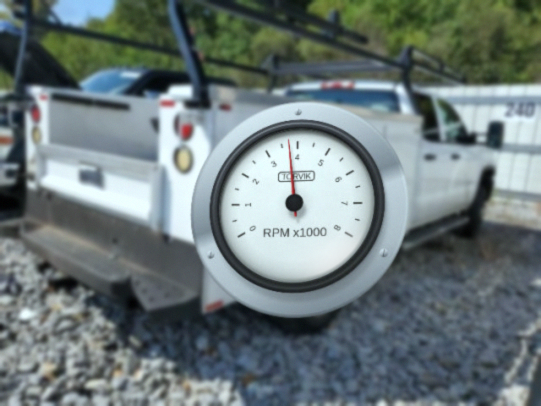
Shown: 3750 rpm
